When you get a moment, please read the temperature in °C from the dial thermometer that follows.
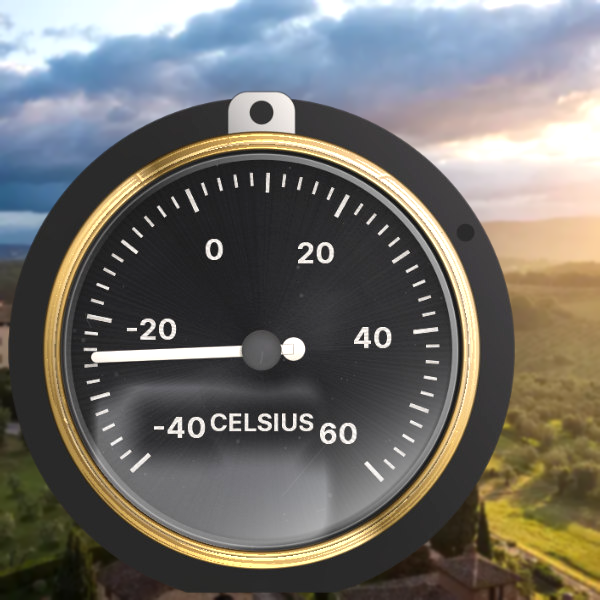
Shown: -25 °C
